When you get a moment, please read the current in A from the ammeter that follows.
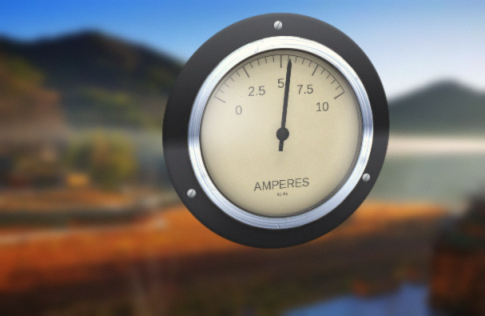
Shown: 5.5 A
